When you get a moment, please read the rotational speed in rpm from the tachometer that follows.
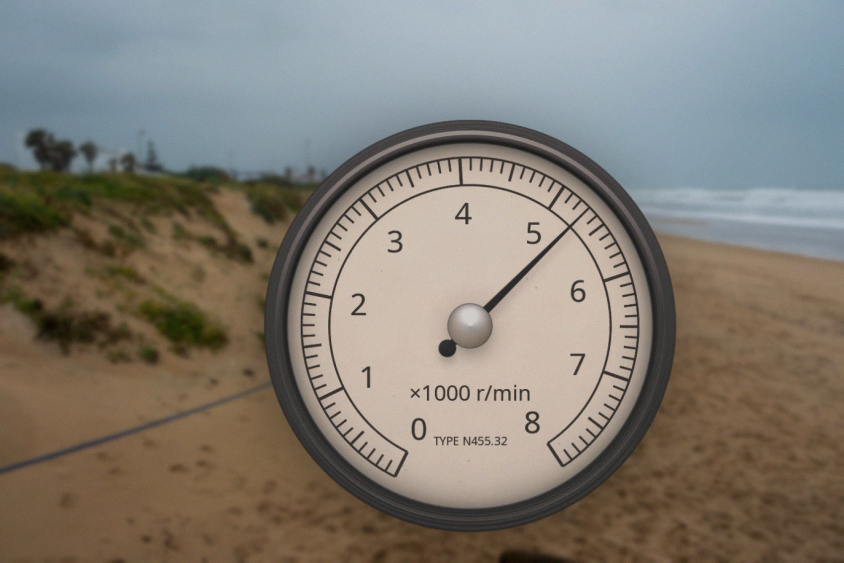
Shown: 5300 rpm
